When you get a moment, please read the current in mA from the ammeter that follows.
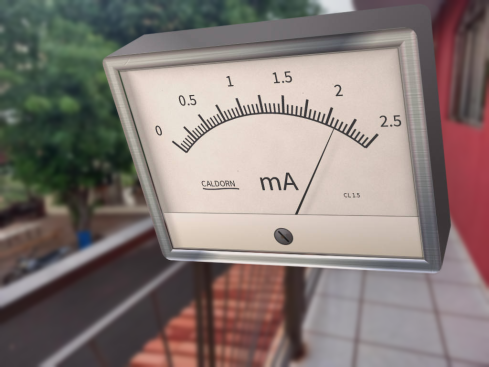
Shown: 2.1 mA
